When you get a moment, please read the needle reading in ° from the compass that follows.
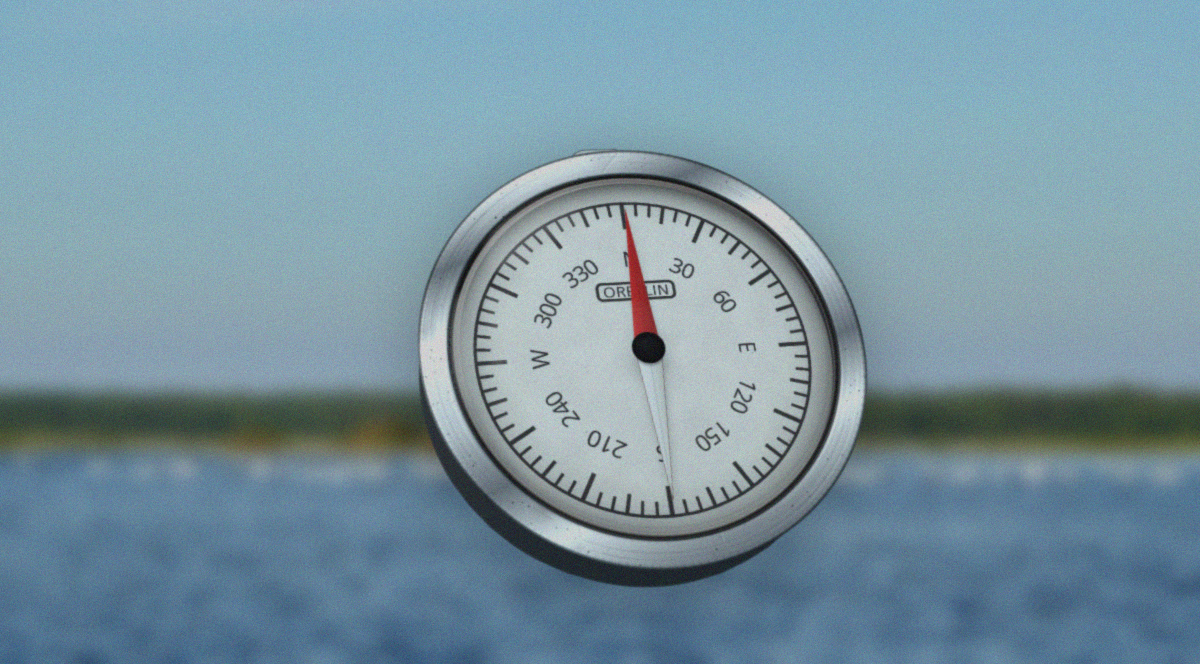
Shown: 0 °
